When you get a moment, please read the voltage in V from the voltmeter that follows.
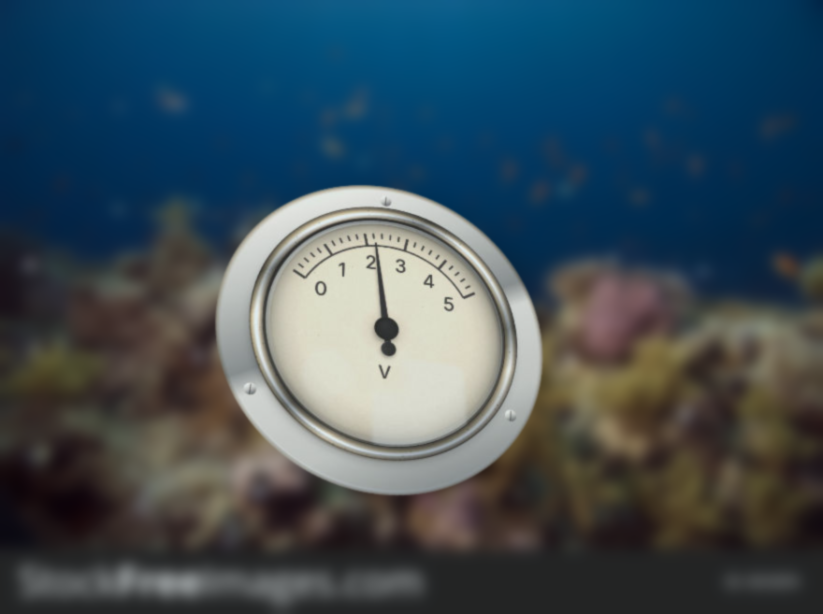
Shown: 2.2 V
